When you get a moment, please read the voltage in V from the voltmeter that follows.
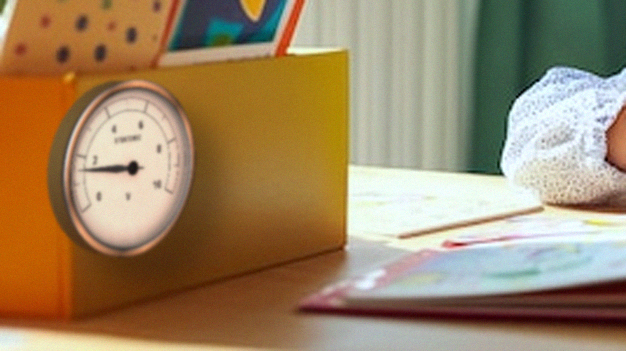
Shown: 1.5 V
